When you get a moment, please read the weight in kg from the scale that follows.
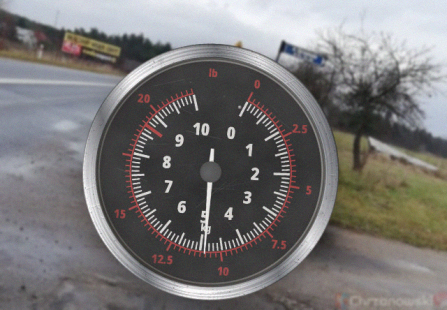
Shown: 4.9 kg
